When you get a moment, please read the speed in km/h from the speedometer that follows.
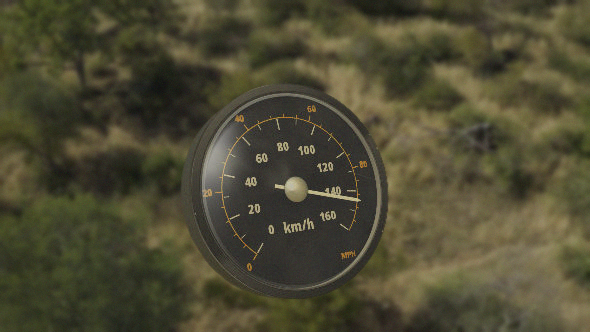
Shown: 145 km/h
